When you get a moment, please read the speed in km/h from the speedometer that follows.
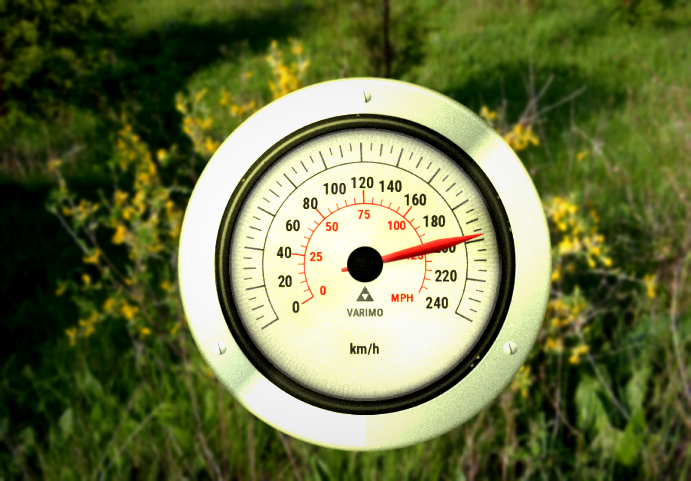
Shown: 197.5 km/h
